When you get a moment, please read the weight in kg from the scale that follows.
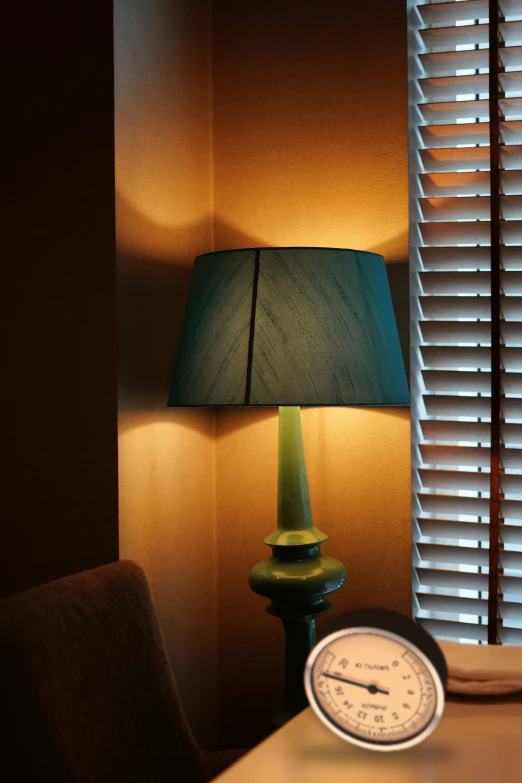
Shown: 18 kg
